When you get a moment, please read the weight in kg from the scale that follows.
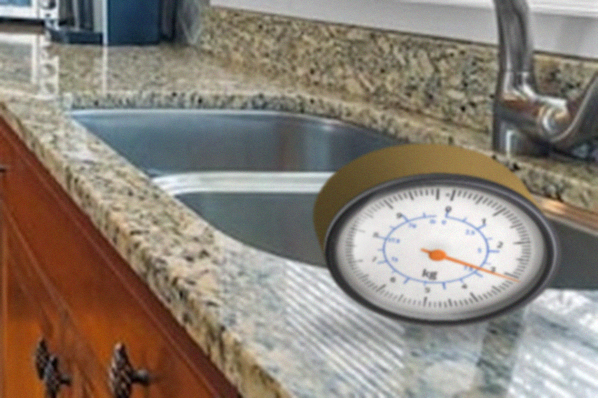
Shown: 3 kg
